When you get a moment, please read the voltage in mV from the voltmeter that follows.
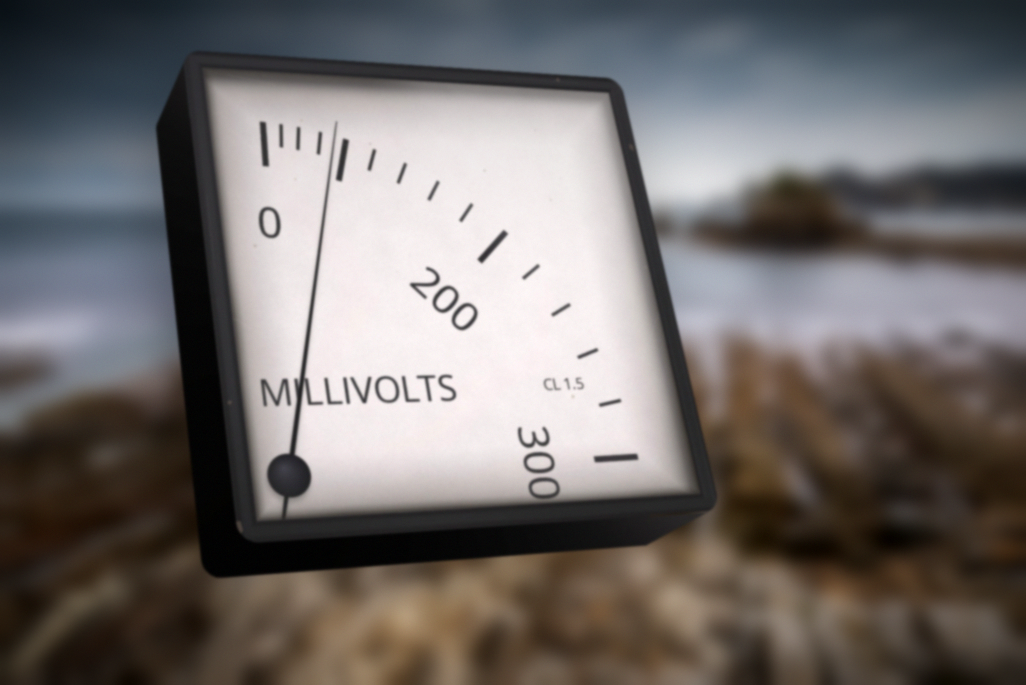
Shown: 90 mV
